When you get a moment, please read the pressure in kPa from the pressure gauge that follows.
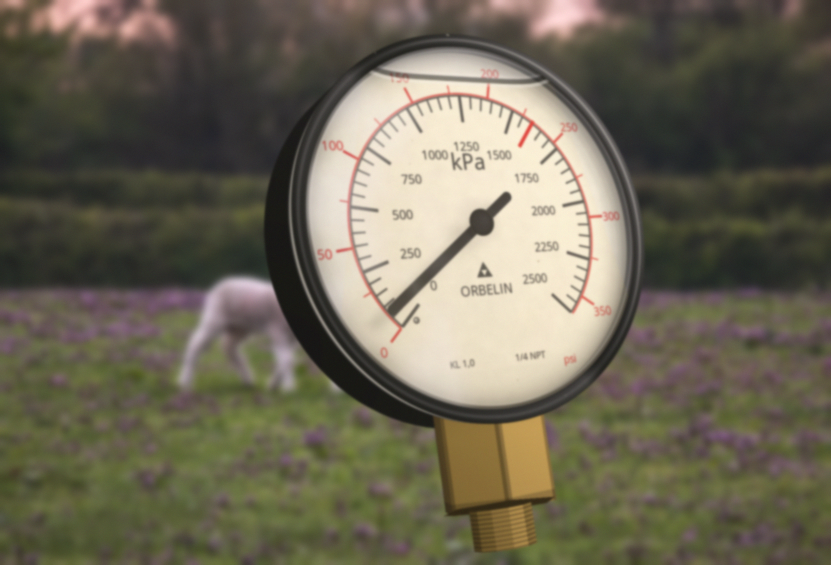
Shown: 75 kPa
